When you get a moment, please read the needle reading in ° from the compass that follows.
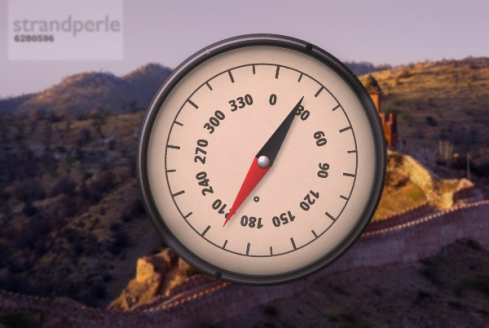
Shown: 202.5 °
